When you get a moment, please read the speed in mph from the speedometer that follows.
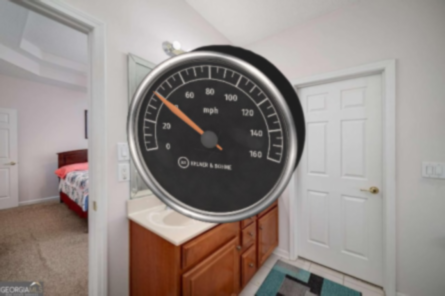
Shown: 40 mph
